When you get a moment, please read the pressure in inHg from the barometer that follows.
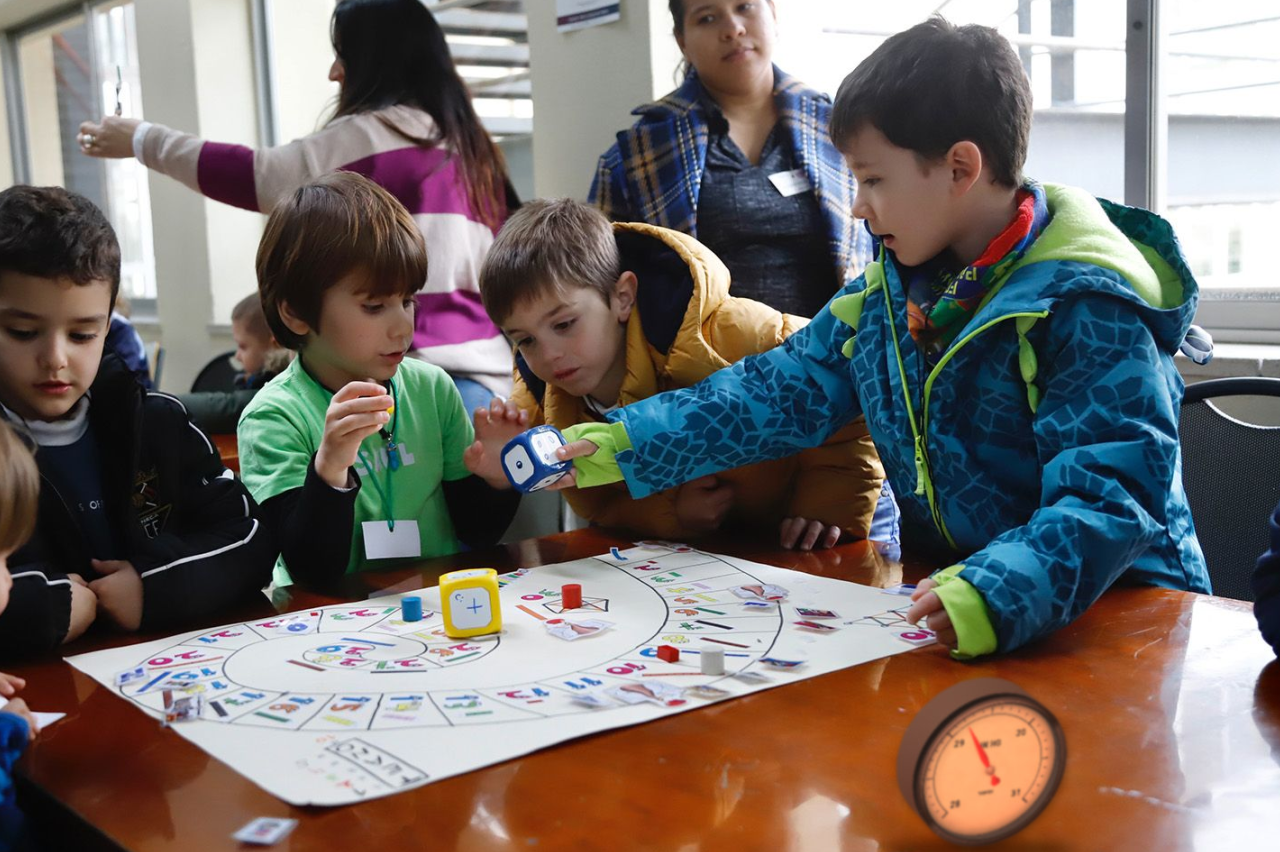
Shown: 29.2 inHg
